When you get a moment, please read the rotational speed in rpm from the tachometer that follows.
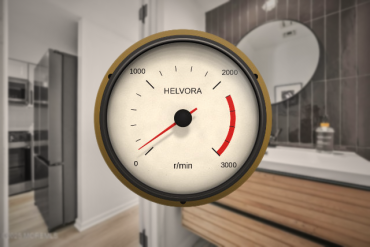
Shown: 100 rpm
